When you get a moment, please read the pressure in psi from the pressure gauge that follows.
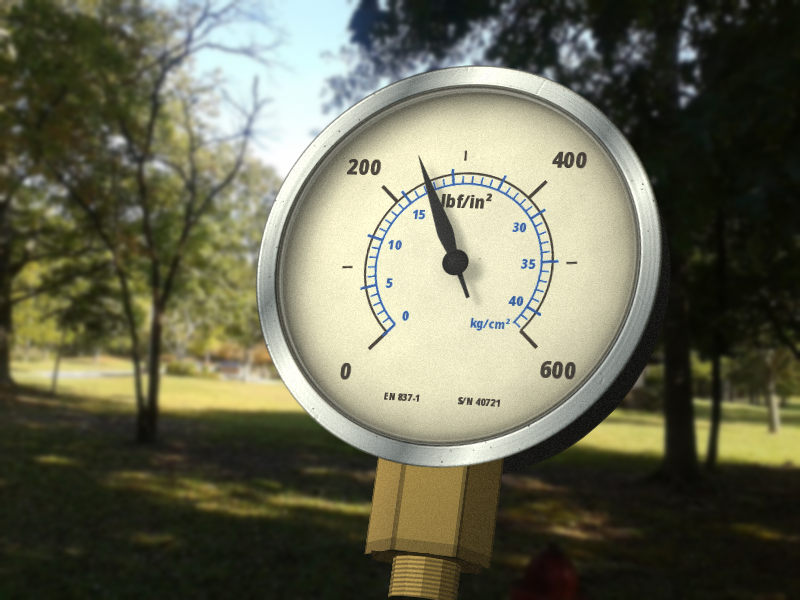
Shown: 250 psi
